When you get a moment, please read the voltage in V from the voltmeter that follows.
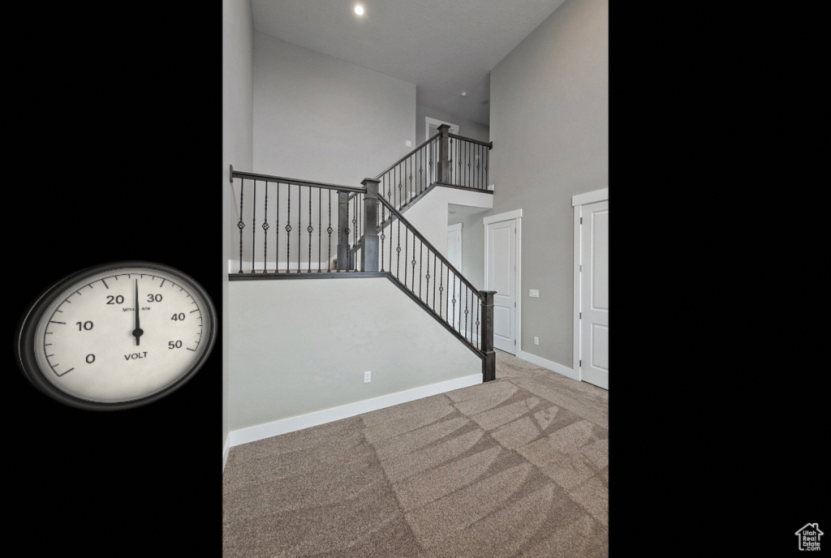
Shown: 25 V
